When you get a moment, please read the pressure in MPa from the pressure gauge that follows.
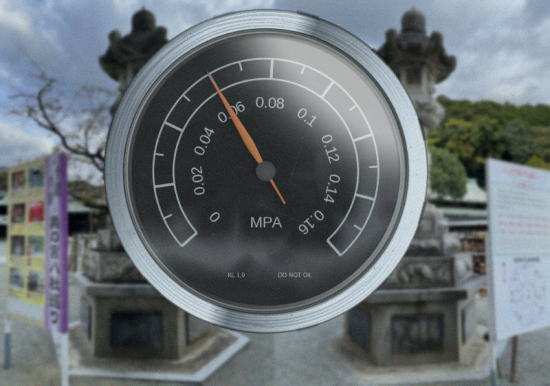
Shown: 0.06 MPa
